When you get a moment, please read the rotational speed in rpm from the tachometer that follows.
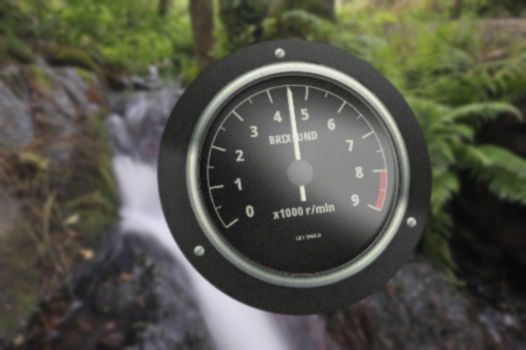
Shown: 4500 rpm
